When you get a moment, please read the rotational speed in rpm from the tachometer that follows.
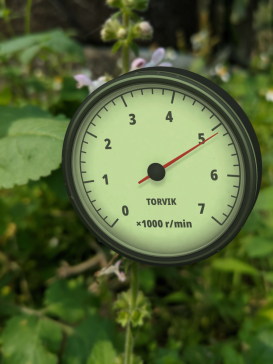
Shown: 5100 rpm
